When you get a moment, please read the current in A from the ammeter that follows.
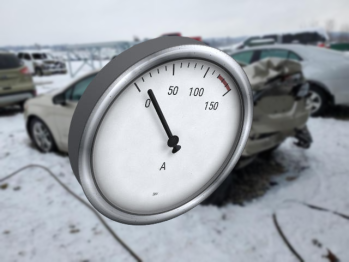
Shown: 10 A
